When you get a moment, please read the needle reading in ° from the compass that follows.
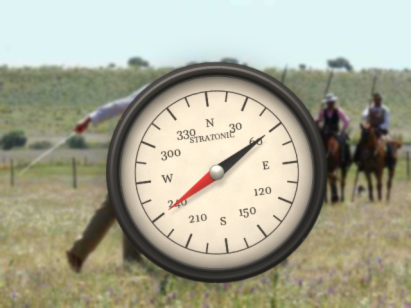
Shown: 240 °
